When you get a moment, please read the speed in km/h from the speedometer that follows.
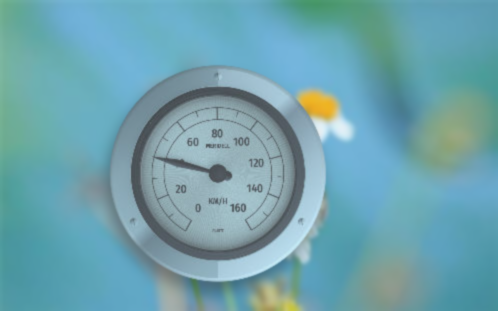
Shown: 40 km/h
